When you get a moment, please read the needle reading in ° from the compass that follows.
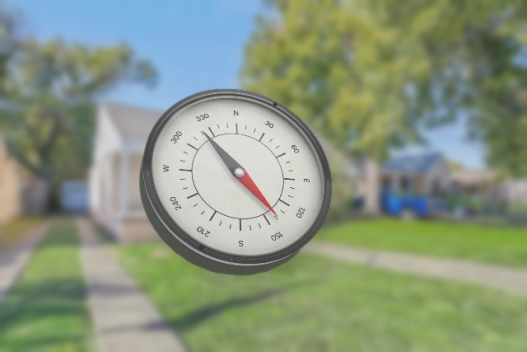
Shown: 140 °
